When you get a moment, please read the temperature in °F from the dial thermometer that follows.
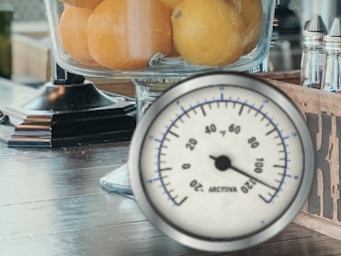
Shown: 112 °F
